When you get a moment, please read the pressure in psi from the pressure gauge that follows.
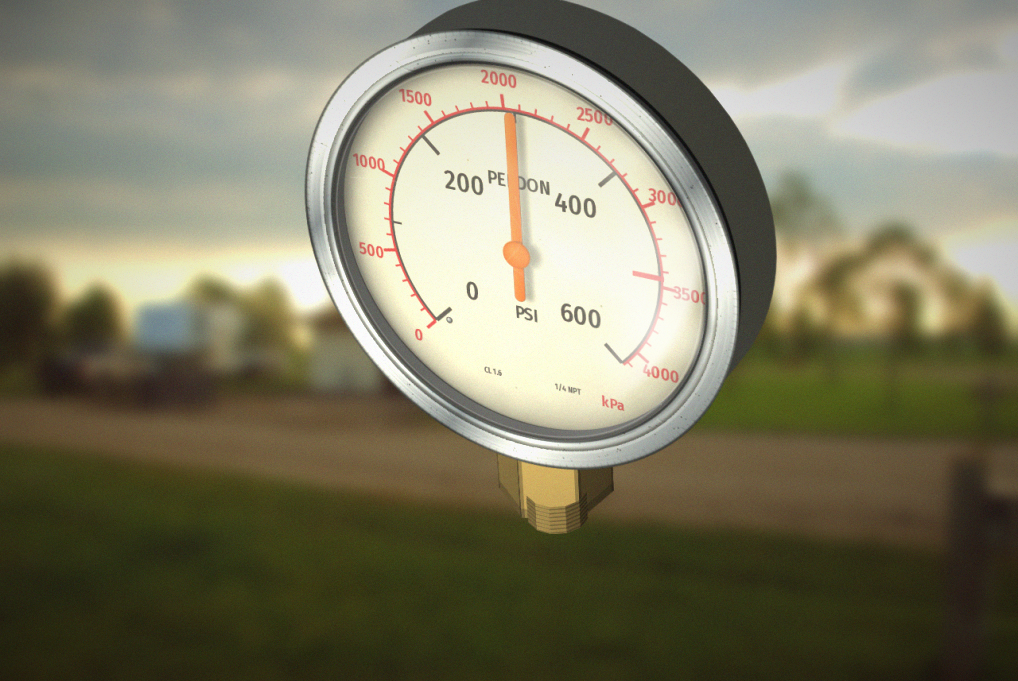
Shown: 300 psi
